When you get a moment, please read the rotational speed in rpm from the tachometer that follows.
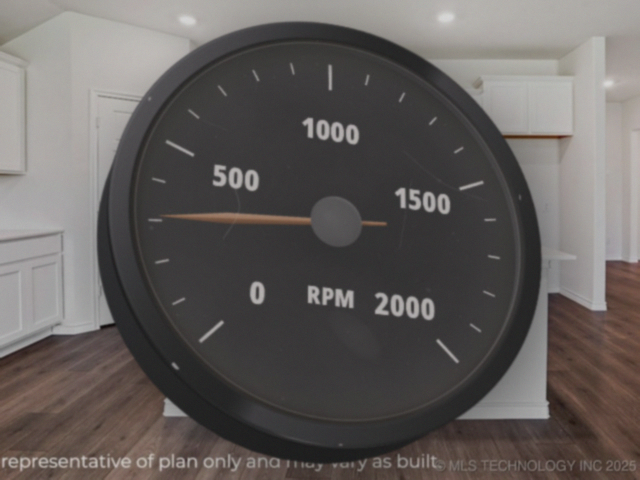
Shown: 300 rpm
